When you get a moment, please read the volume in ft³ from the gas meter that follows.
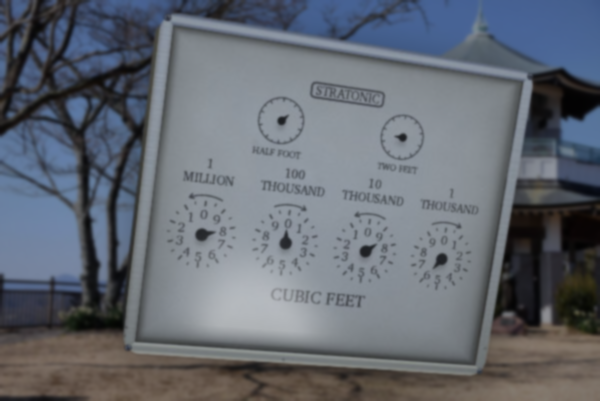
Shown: 798600 ft³
